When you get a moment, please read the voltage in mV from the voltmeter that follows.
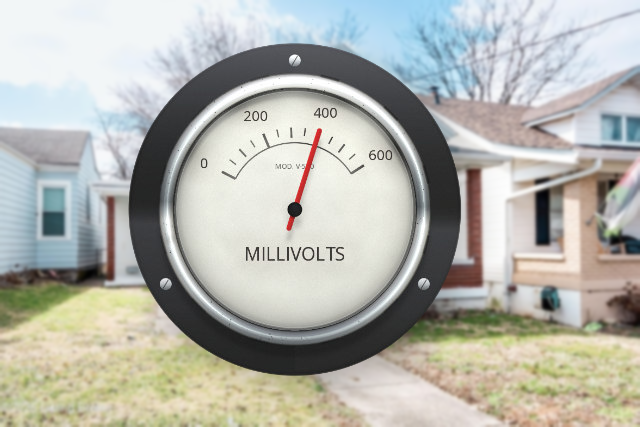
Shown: 400 mV
